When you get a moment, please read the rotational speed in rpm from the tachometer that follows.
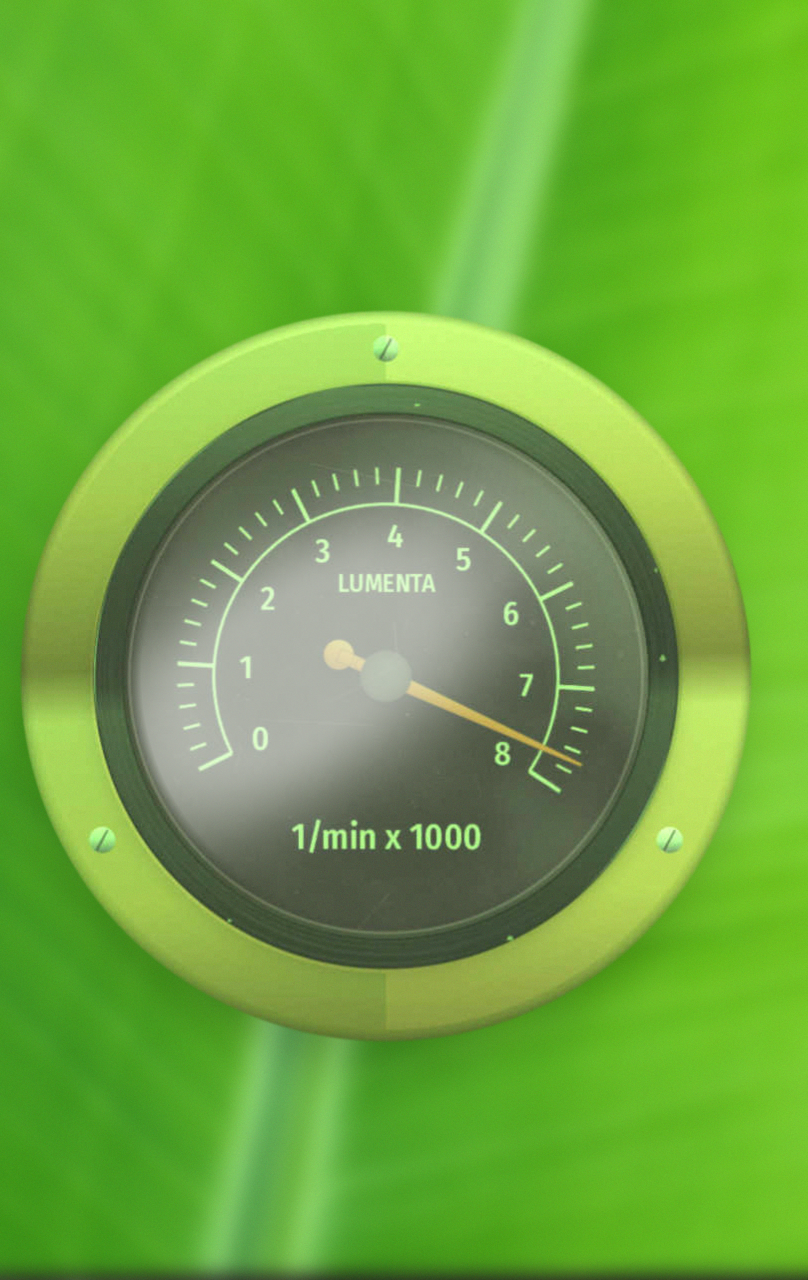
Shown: 7700 rpm
